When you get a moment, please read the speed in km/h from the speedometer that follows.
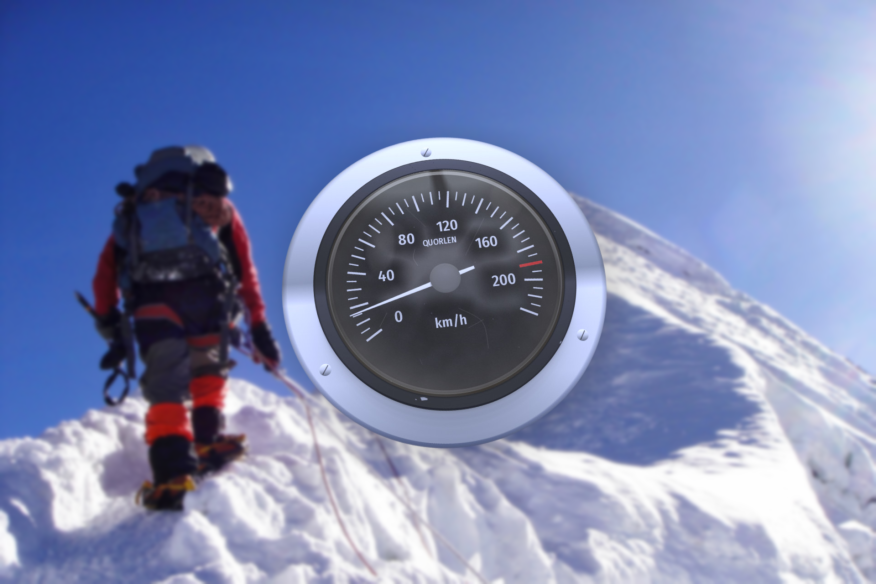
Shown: 15 km/h
